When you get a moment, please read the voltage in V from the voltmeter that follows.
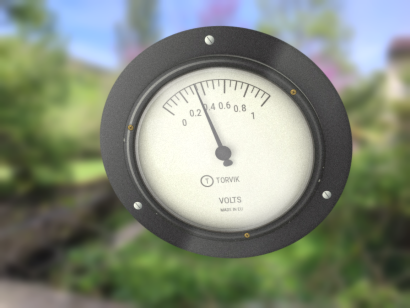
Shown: 0.35 V
